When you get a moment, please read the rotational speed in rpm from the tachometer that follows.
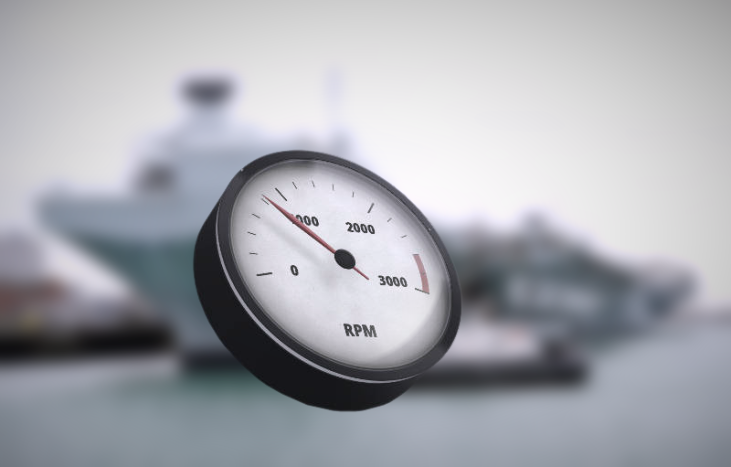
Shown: 800 rpm
